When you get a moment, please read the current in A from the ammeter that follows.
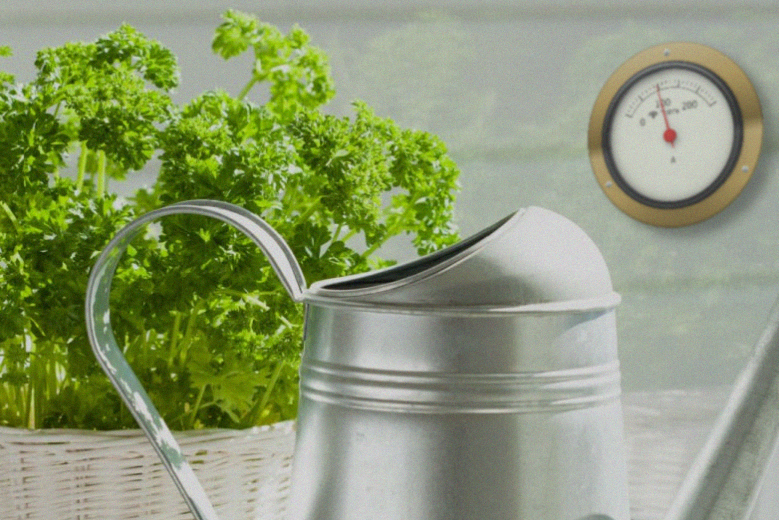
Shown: 100 A
